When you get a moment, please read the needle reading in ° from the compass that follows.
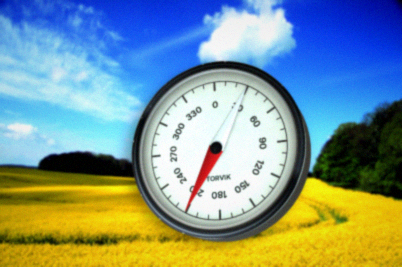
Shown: 210 °
